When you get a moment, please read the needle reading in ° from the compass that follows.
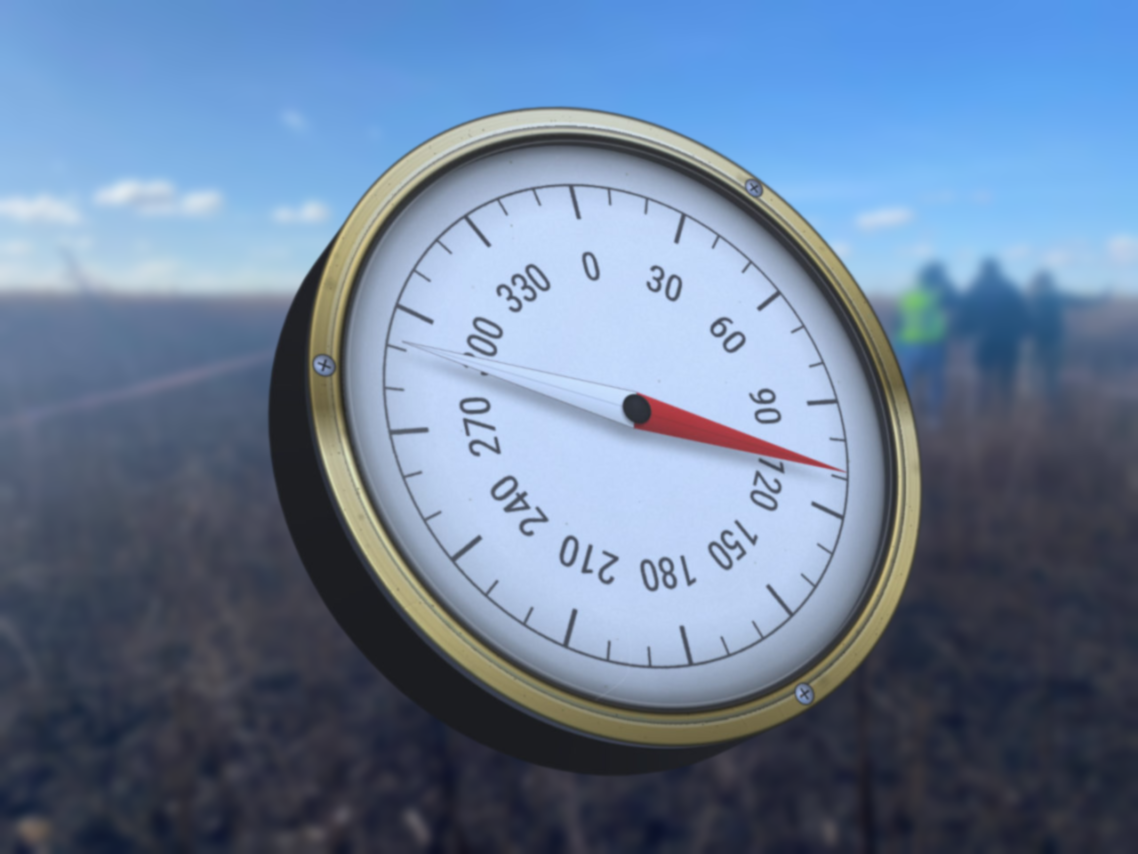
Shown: 110 °
